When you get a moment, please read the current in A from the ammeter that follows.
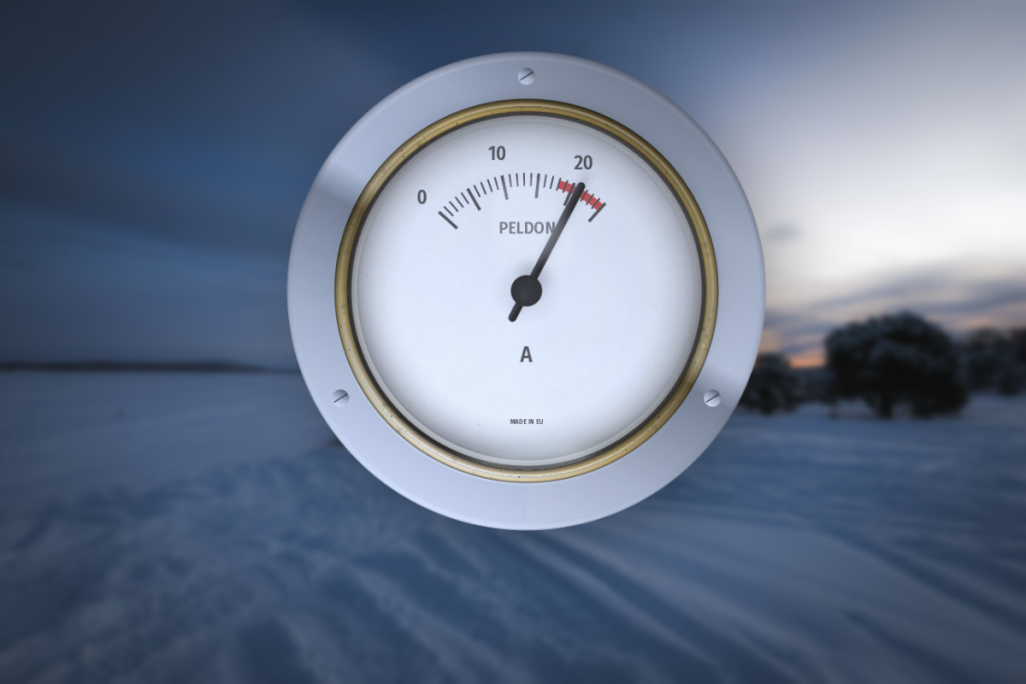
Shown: 21 A
